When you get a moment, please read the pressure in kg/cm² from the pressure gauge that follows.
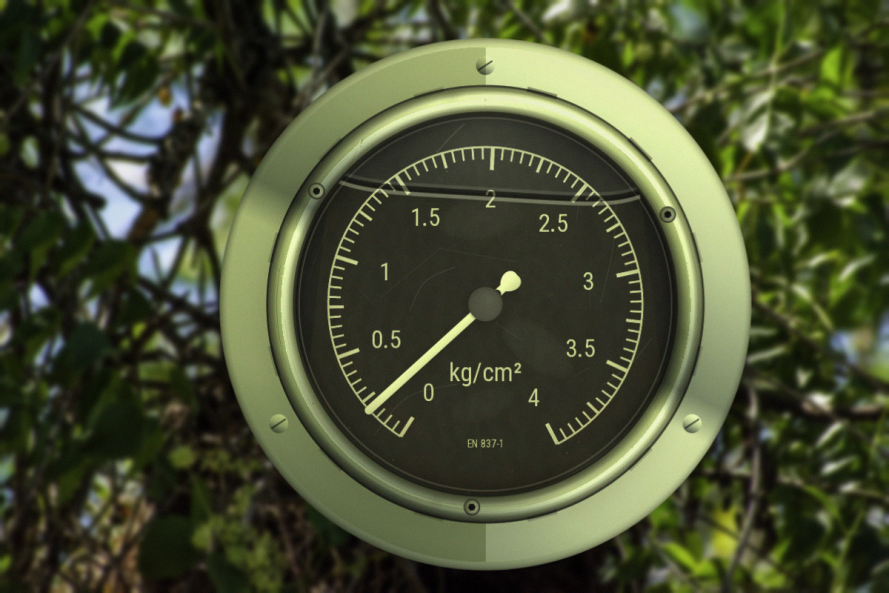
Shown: 0.2 kg/cm²
